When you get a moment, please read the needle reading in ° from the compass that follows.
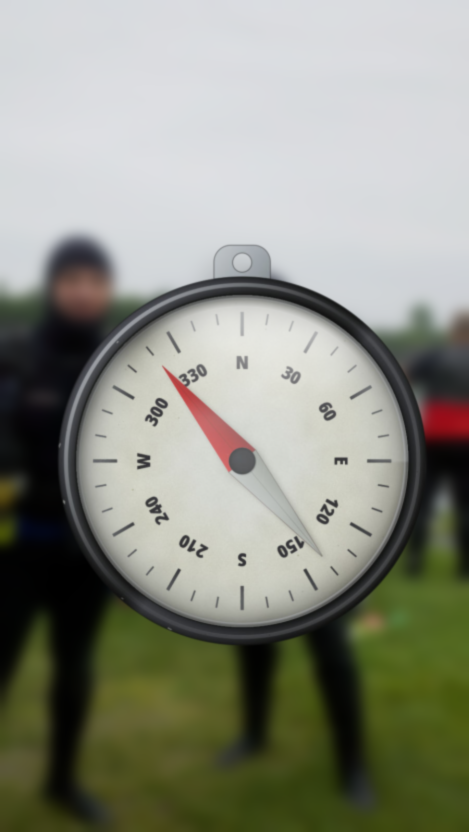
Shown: 320 °
